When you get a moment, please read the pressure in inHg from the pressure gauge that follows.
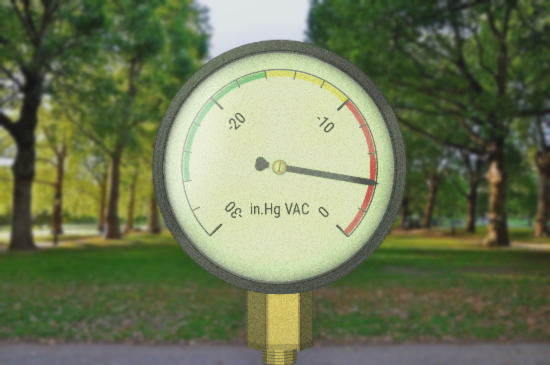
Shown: -4 inHg
